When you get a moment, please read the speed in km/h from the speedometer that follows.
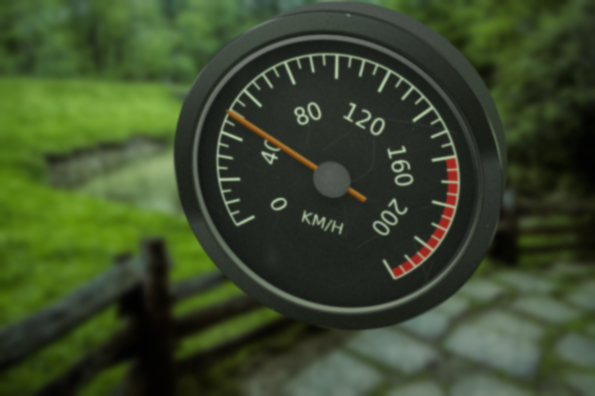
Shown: 50 km/h
